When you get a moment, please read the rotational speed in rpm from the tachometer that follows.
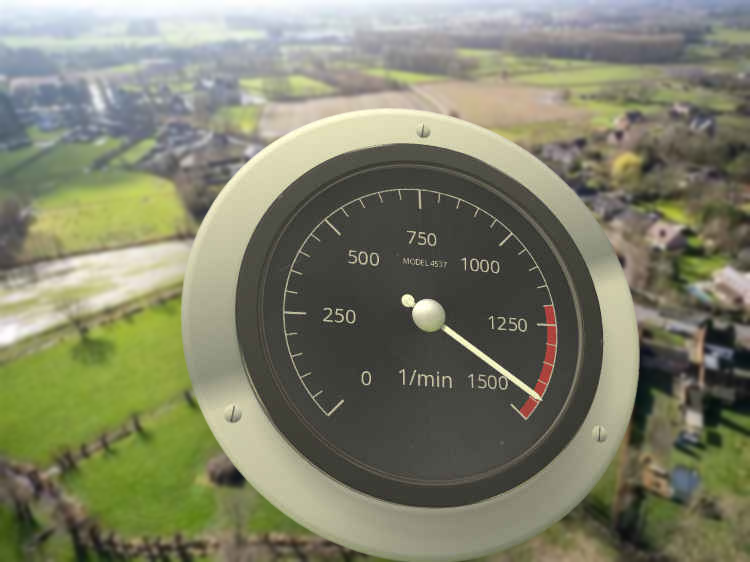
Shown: 1450 rpm
